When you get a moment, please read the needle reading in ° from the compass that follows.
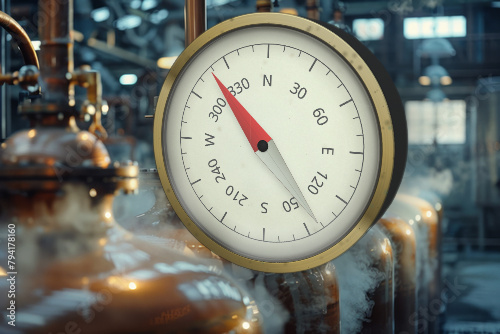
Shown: 320 °
